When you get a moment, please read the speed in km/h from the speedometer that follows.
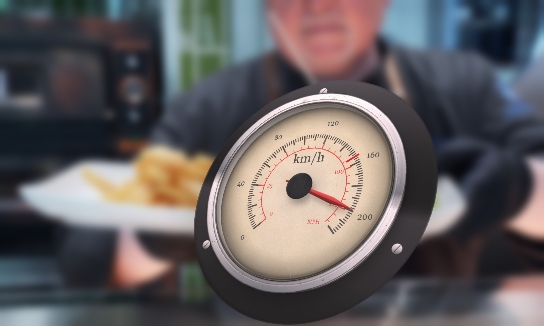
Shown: 200 km/h
